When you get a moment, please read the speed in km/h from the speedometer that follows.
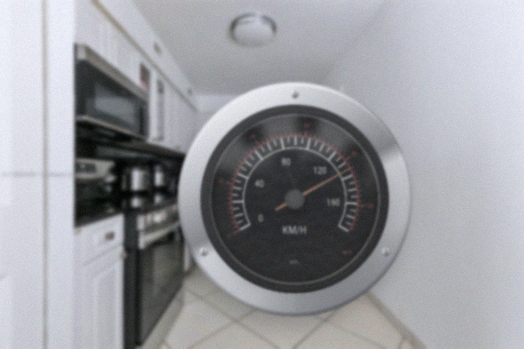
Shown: 135 km/h
